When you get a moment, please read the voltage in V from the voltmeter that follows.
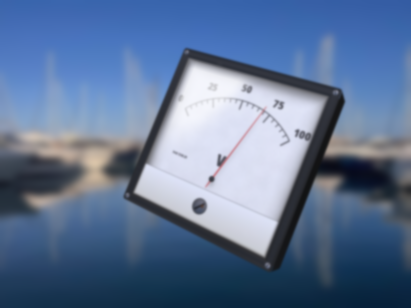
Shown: 70 V
